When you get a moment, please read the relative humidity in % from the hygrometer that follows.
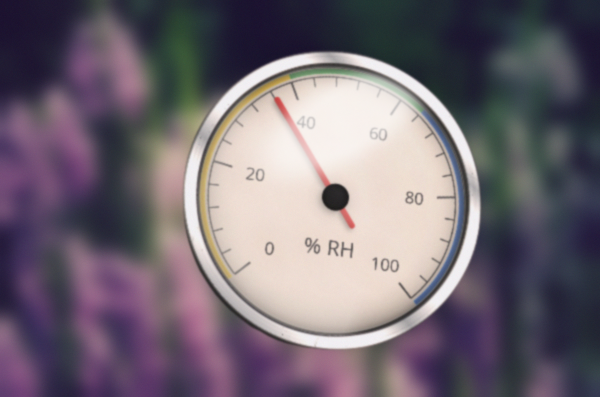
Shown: 36 %
